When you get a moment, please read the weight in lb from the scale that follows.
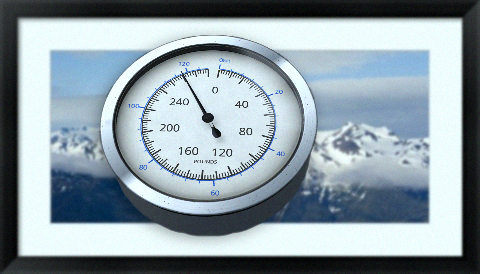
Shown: 260 lb
